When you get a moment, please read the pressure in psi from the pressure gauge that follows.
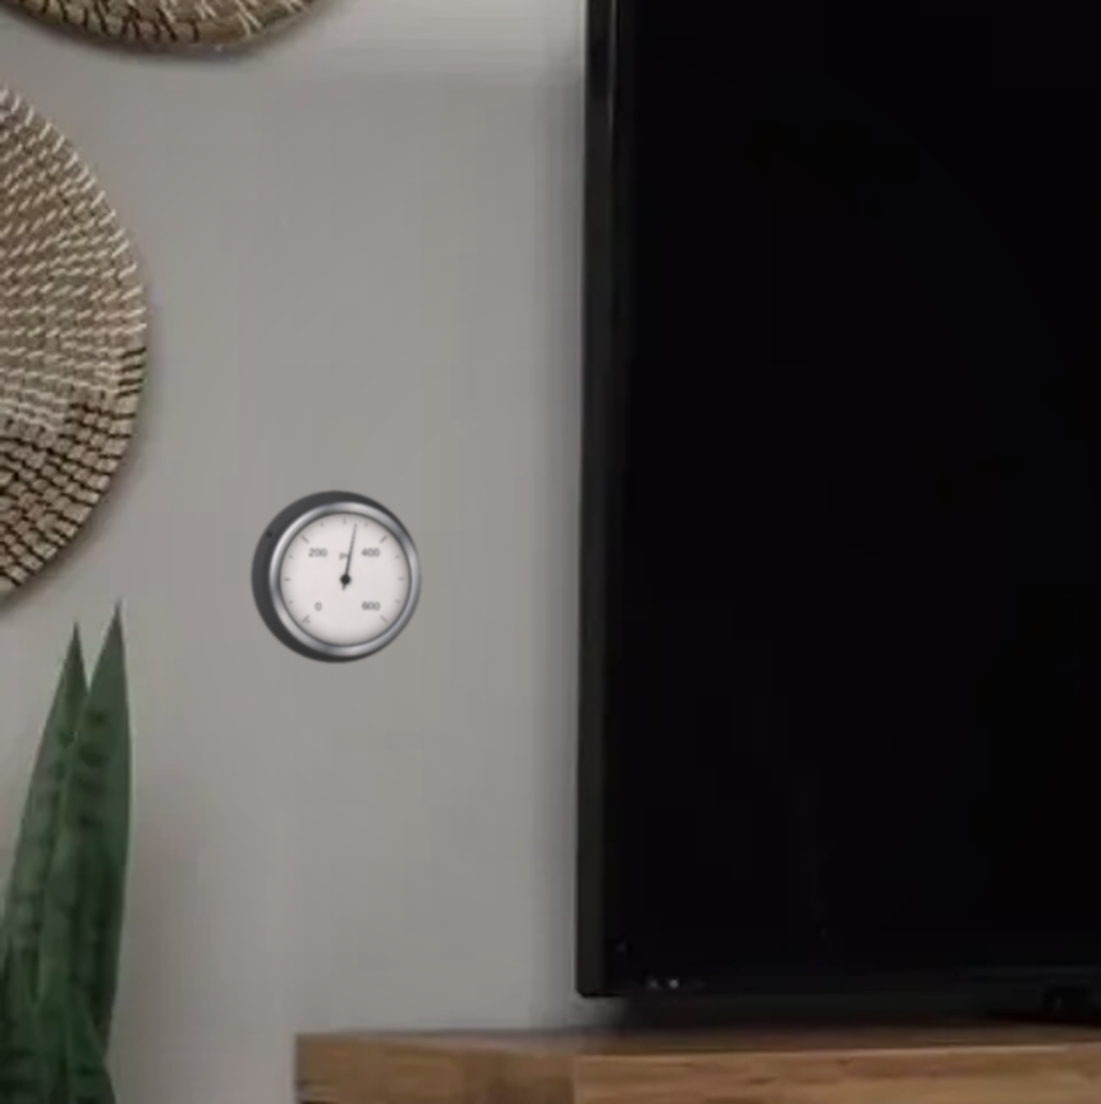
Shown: 325 psi
